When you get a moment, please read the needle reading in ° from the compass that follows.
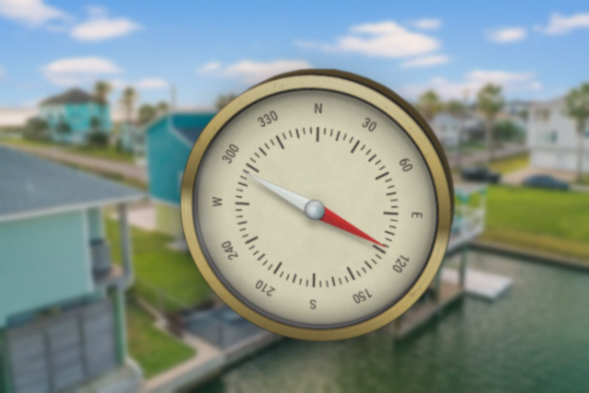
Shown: 115 °
